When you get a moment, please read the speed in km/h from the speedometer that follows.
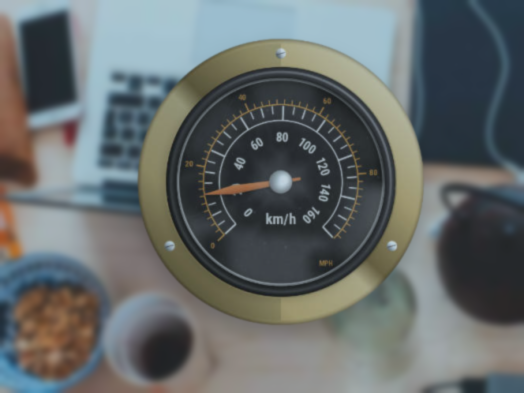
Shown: 20 km/h
